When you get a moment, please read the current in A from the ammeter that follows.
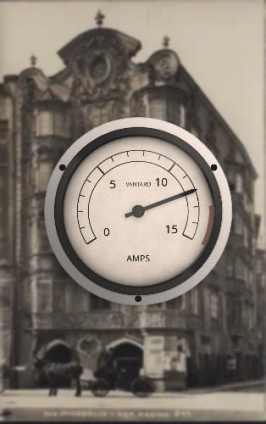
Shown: 12 A
